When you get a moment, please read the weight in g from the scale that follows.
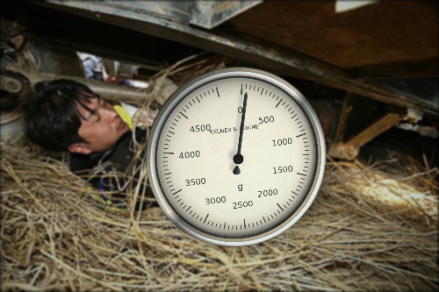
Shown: 50 g
